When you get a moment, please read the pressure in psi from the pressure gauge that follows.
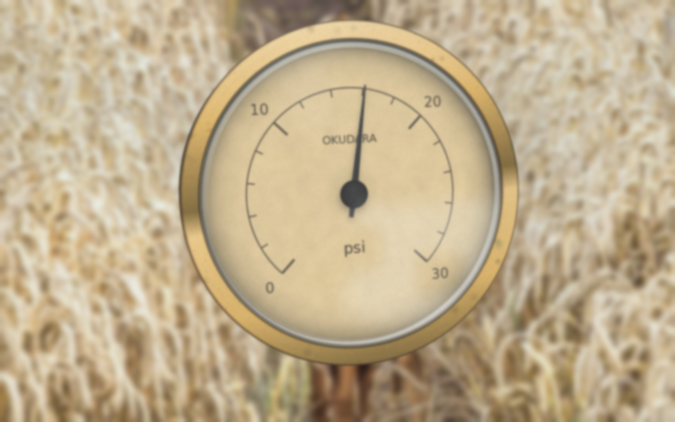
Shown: 16 psi
